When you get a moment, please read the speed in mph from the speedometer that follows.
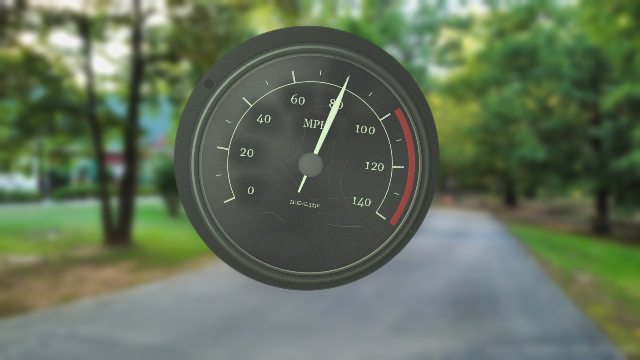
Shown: 80 mph
